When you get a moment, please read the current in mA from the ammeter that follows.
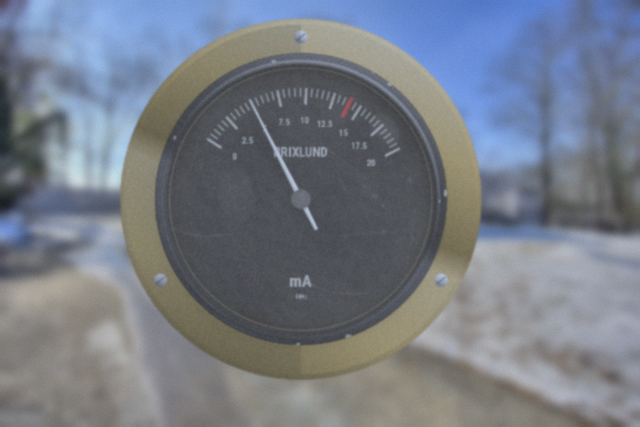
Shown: 5 mA
